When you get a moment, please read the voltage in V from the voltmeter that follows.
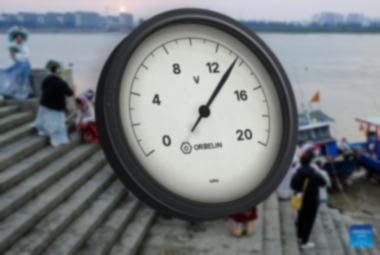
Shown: 13.5 V
